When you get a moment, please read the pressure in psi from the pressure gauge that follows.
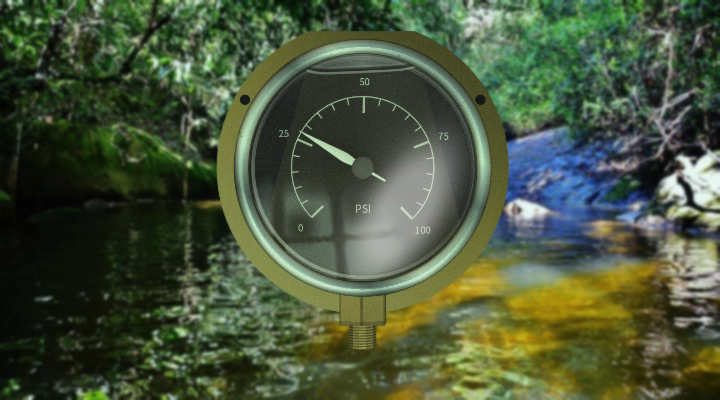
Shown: 27.5 psi
